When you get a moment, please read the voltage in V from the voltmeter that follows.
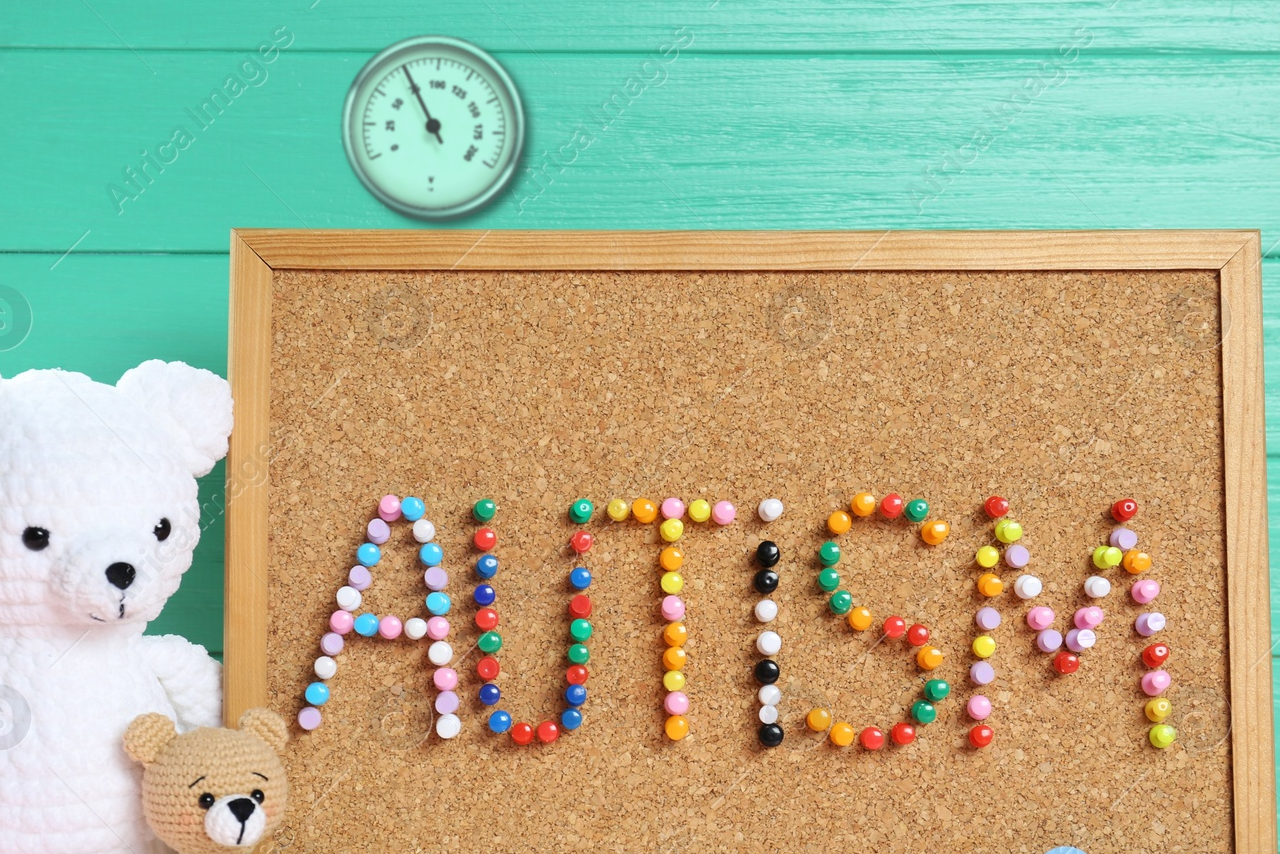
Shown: 75 V
